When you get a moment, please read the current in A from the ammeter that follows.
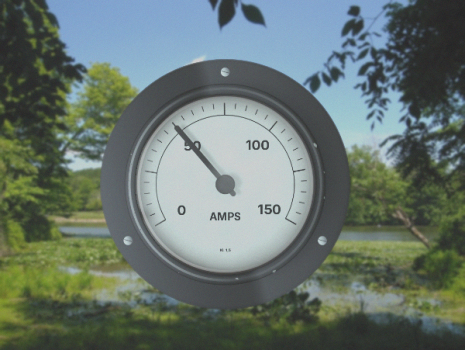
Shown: 50 A
